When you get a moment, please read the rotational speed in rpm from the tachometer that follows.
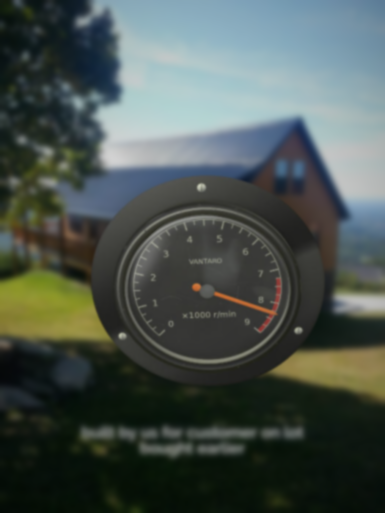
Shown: 8250 rpm
